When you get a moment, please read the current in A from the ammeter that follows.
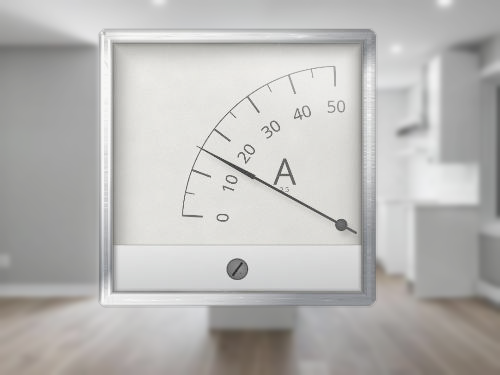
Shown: 15 A
